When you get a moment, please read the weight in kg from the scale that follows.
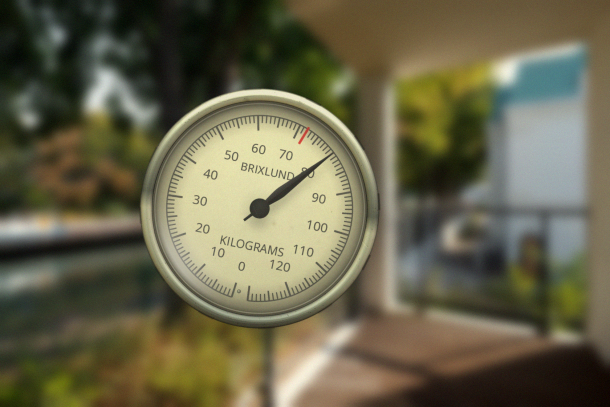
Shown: 80 kg
